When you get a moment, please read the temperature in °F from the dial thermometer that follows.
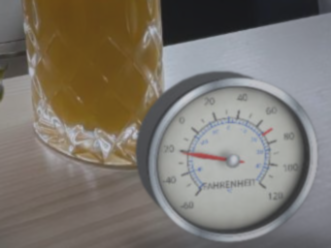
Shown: -20 °F
